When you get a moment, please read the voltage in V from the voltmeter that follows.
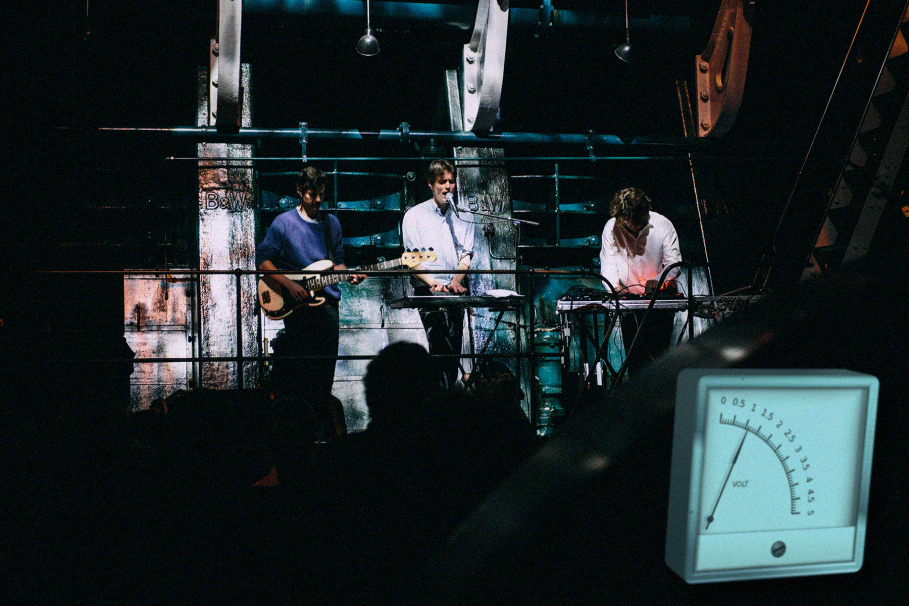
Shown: 1 V
